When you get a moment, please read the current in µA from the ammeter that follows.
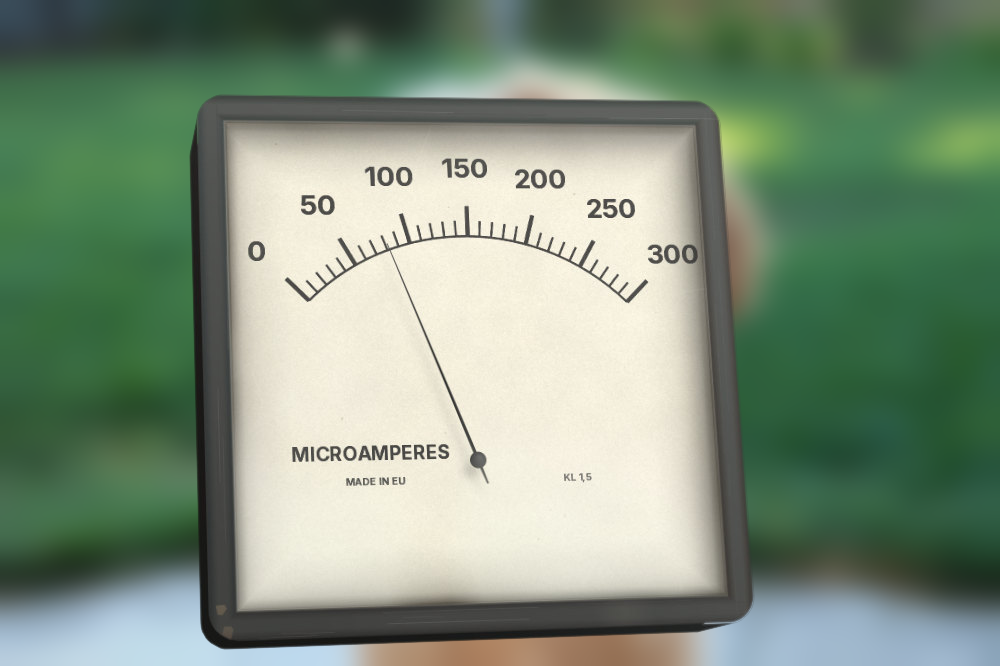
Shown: 80 µA
